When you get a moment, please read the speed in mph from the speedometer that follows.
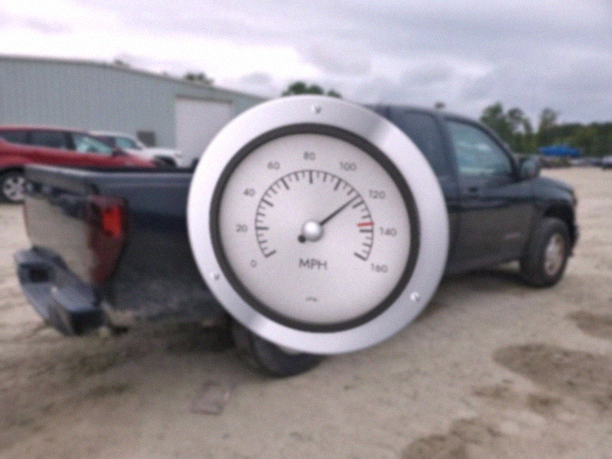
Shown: 115 mph
